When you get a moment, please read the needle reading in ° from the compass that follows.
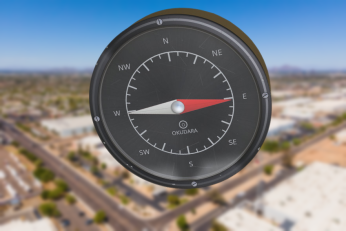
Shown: 90 °
